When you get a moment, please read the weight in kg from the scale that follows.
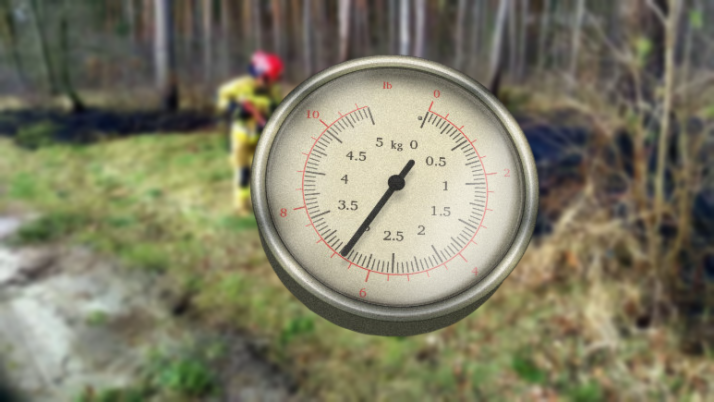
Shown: 3 kg
